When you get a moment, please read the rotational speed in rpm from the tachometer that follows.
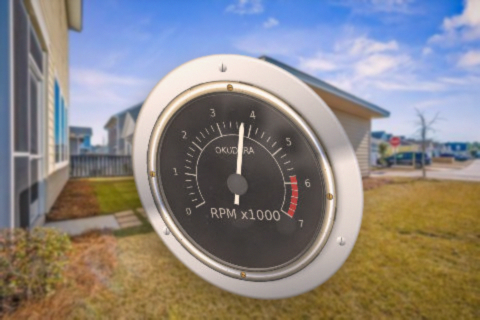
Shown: 3800 rpm
